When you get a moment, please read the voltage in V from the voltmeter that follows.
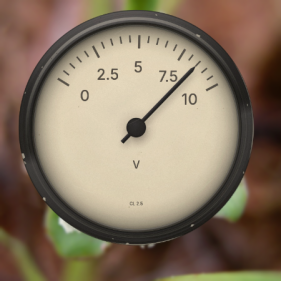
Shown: 8.5 V
